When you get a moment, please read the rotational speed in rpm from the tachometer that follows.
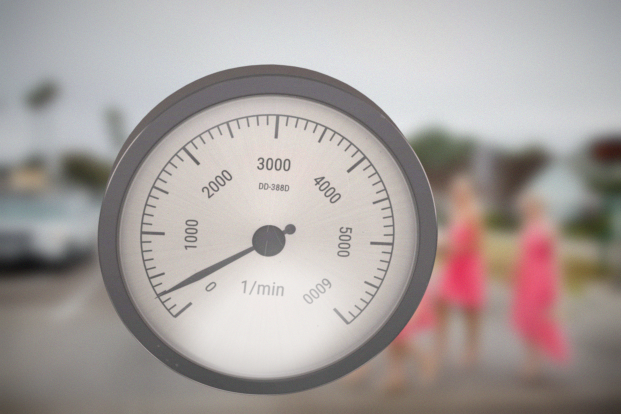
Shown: 300 rpm
